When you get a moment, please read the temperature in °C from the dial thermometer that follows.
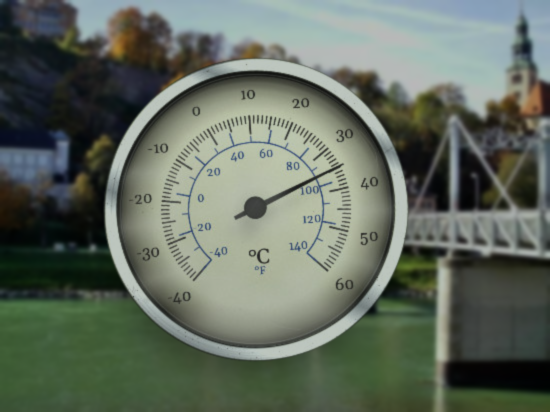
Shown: 35 °C
